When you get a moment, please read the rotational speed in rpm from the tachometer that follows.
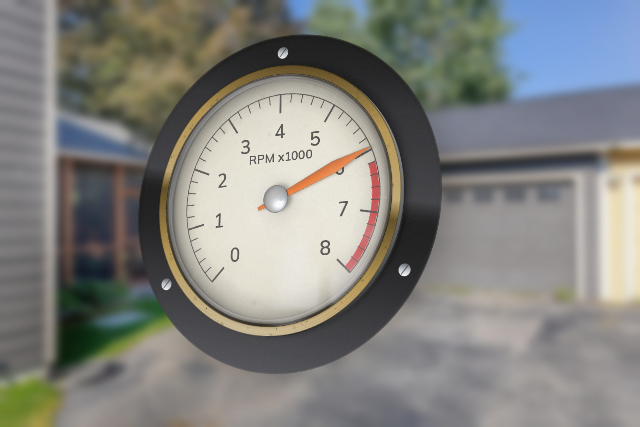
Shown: 6000 rpm
